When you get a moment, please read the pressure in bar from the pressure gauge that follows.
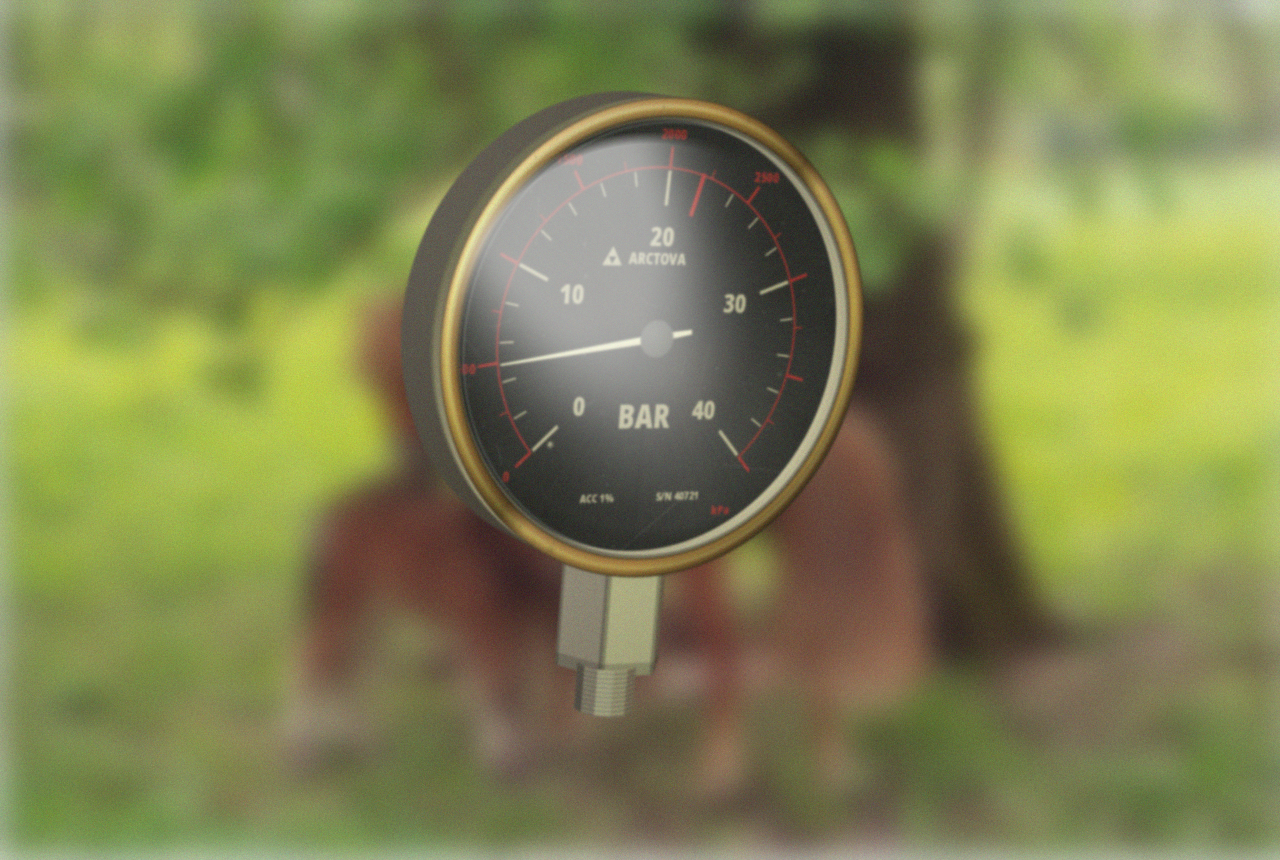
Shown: 5 bar
